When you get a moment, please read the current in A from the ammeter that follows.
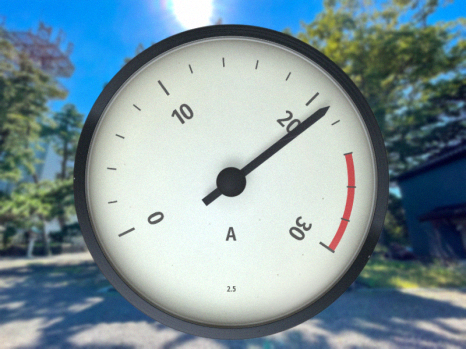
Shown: 21 A
